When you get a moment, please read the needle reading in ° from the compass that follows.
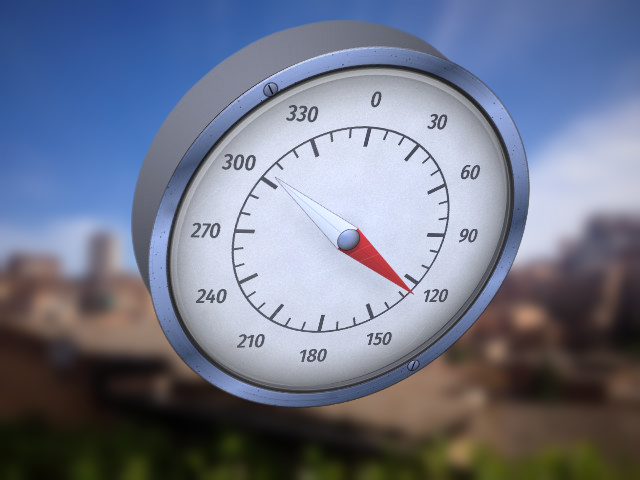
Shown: 125 °
